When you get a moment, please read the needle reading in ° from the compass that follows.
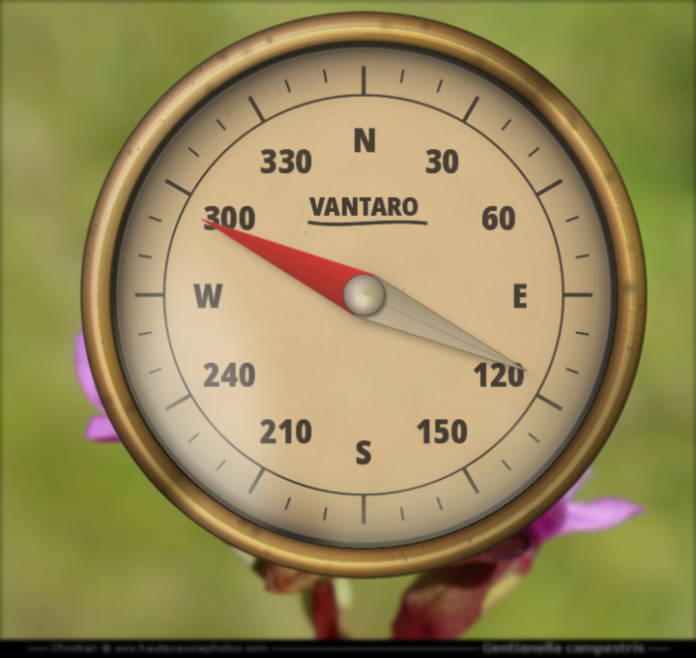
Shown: 295 °
